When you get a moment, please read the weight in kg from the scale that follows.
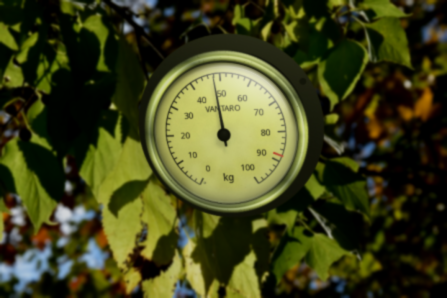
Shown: 48 kg
